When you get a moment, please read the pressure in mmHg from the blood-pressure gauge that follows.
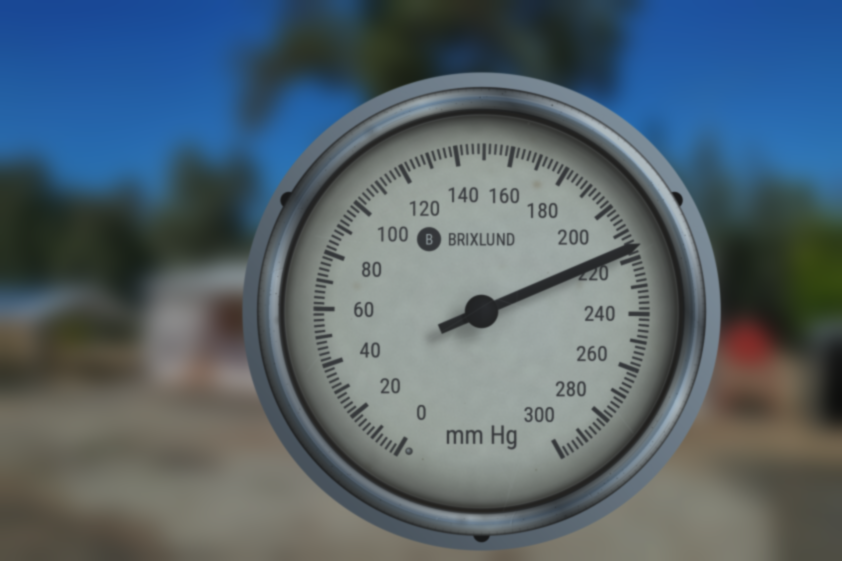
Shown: 216 mmHg
